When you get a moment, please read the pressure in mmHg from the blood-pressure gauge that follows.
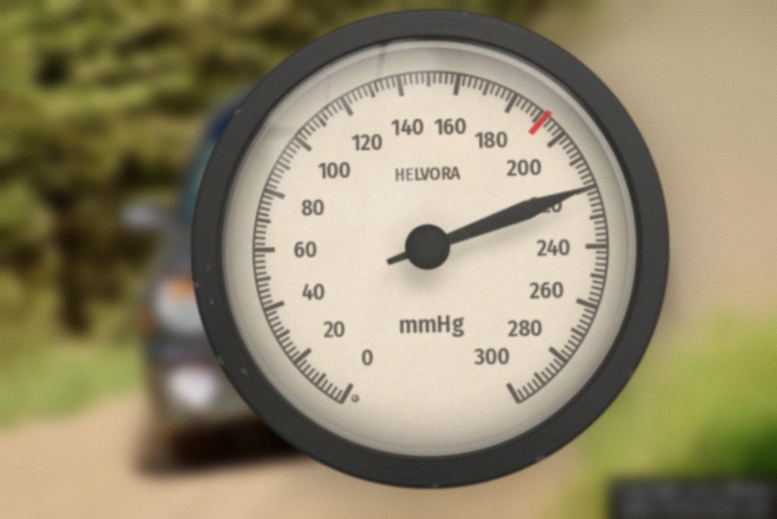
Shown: 220 mmHg
